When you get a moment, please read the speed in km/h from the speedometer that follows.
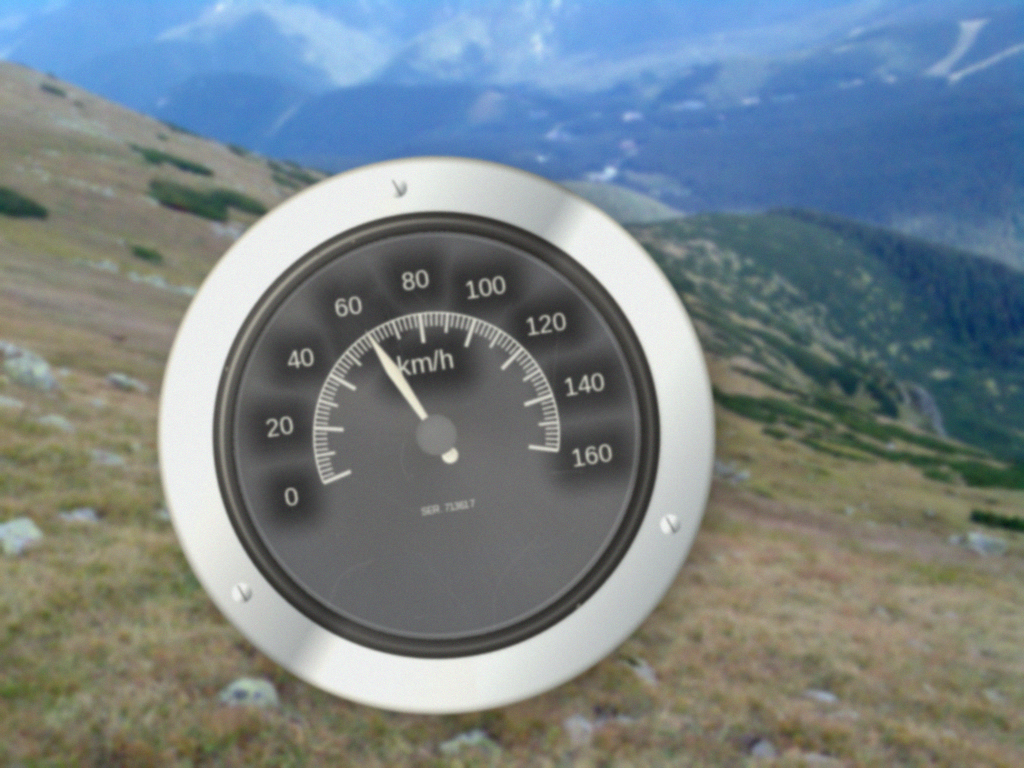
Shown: 60 km/h
